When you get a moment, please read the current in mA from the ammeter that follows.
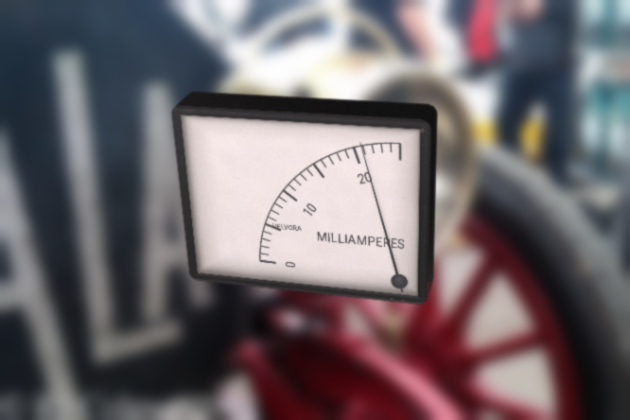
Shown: 21 mA
